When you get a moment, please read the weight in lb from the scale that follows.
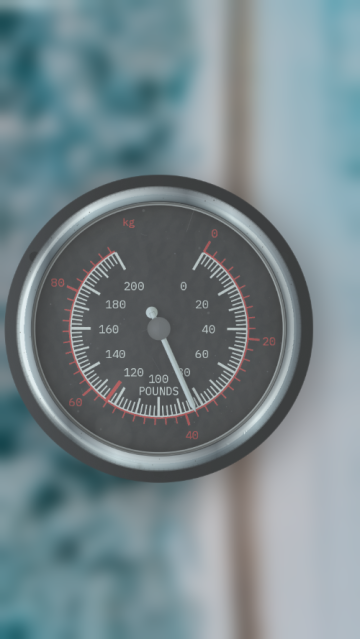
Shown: 84 lb
